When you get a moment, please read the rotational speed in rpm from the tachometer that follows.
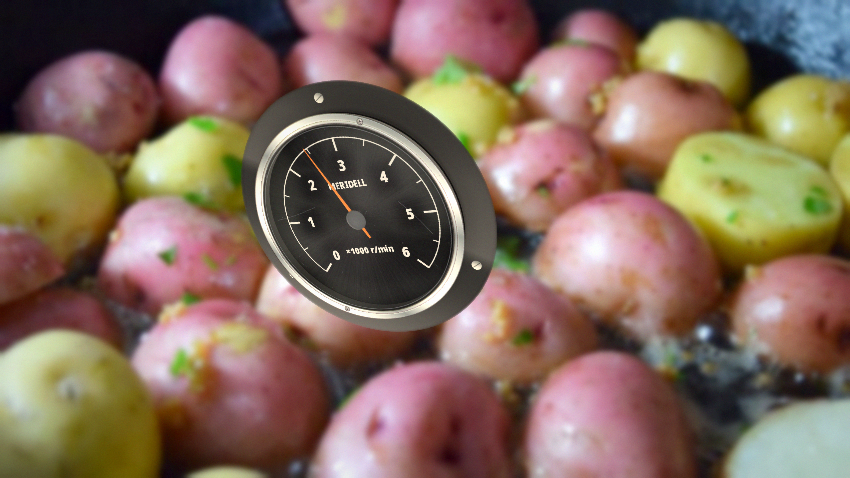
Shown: 2500 rpm
